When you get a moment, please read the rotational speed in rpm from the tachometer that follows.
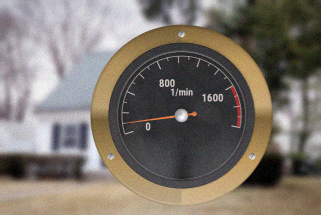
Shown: 100 rpm
